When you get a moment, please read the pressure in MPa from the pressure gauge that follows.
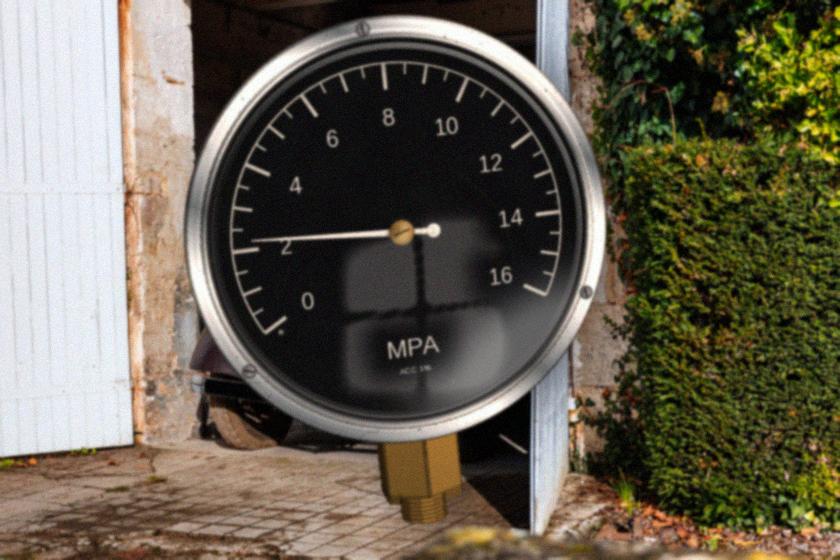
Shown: 2.25 MPa
